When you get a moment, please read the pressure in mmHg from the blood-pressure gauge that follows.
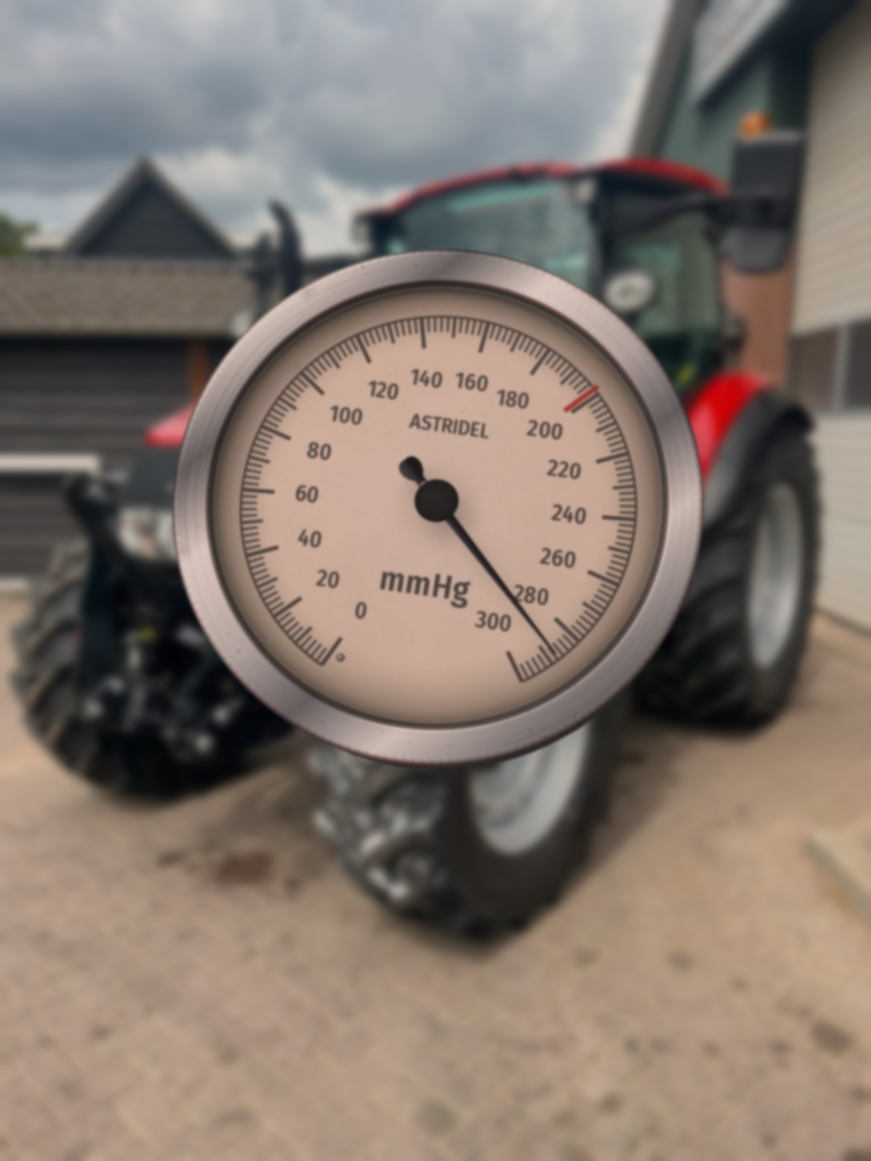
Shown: 288 mmHg
